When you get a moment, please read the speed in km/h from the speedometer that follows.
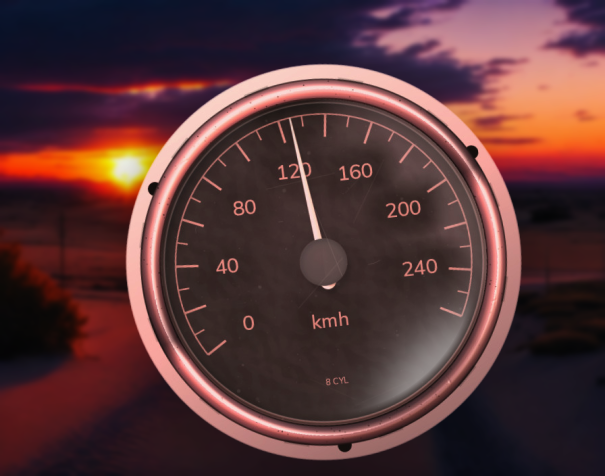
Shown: 125 km/h
